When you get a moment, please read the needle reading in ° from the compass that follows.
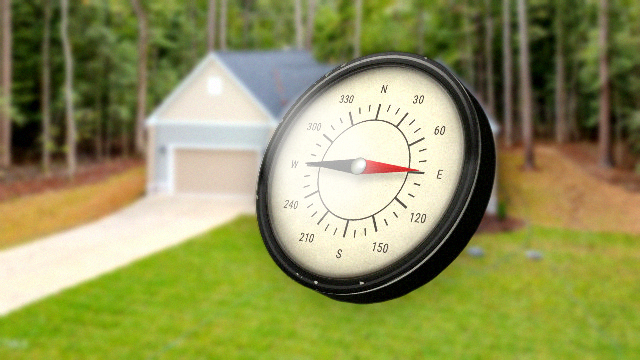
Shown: 90 °
